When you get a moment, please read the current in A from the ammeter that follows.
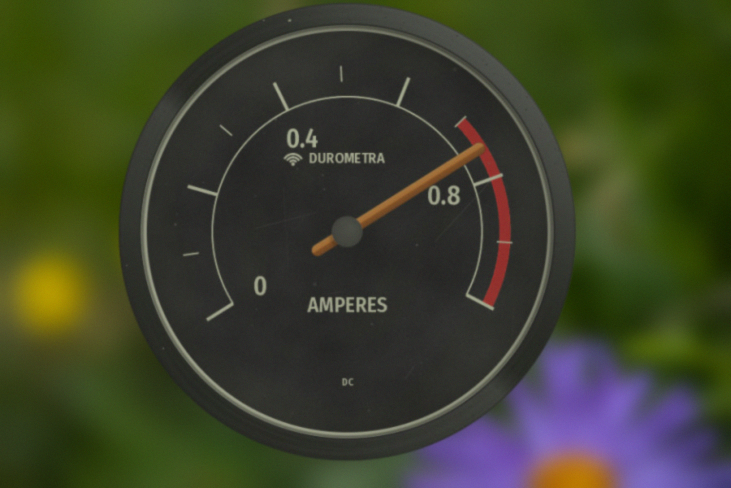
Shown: 0.75 A
